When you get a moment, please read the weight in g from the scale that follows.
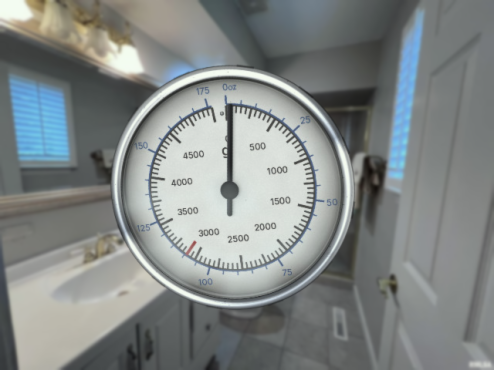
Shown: 50 g
